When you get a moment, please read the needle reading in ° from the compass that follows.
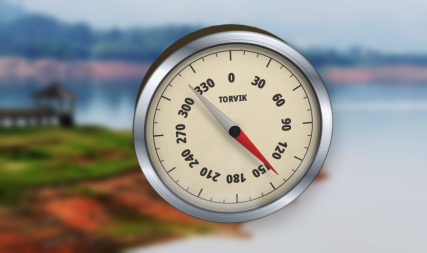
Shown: 140 °
